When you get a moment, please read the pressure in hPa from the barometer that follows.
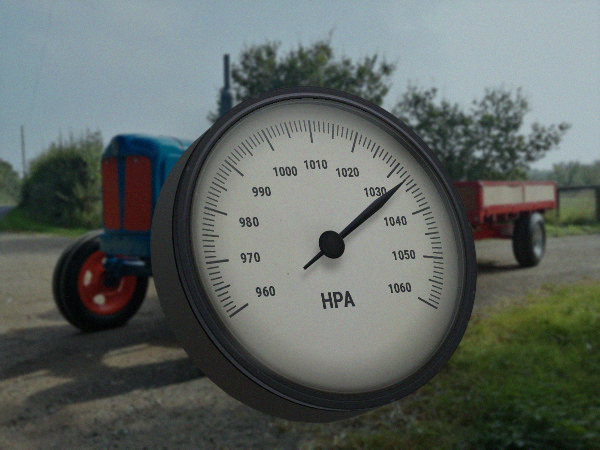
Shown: 1033 hPa
